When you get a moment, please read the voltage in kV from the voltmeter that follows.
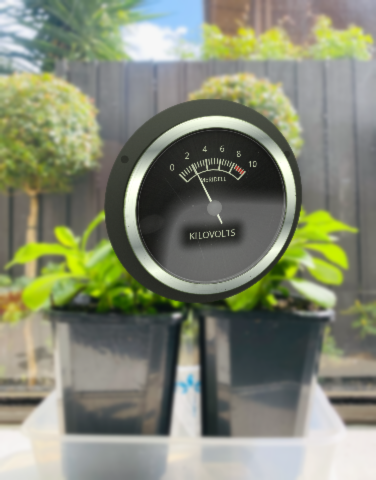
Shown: 2 kV
